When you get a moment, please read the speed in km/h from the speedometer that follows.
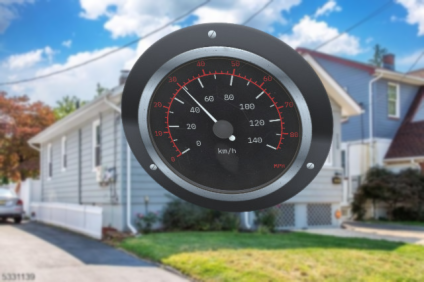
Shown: 50 km/h
